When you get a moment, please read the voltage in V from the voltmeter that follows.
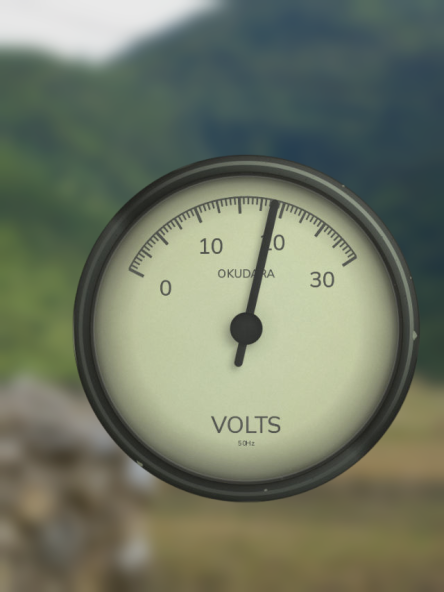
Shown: 19 V
